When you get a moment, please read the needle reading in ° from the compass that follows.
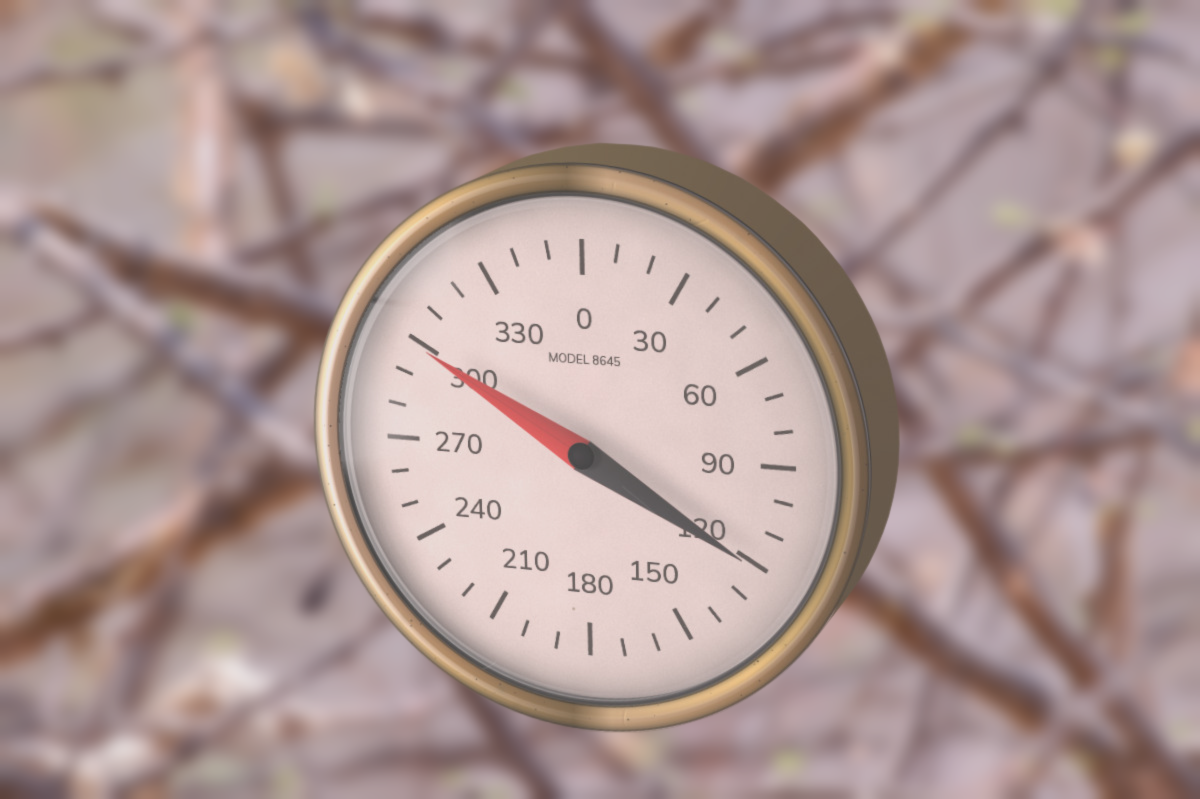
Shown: 300 °
